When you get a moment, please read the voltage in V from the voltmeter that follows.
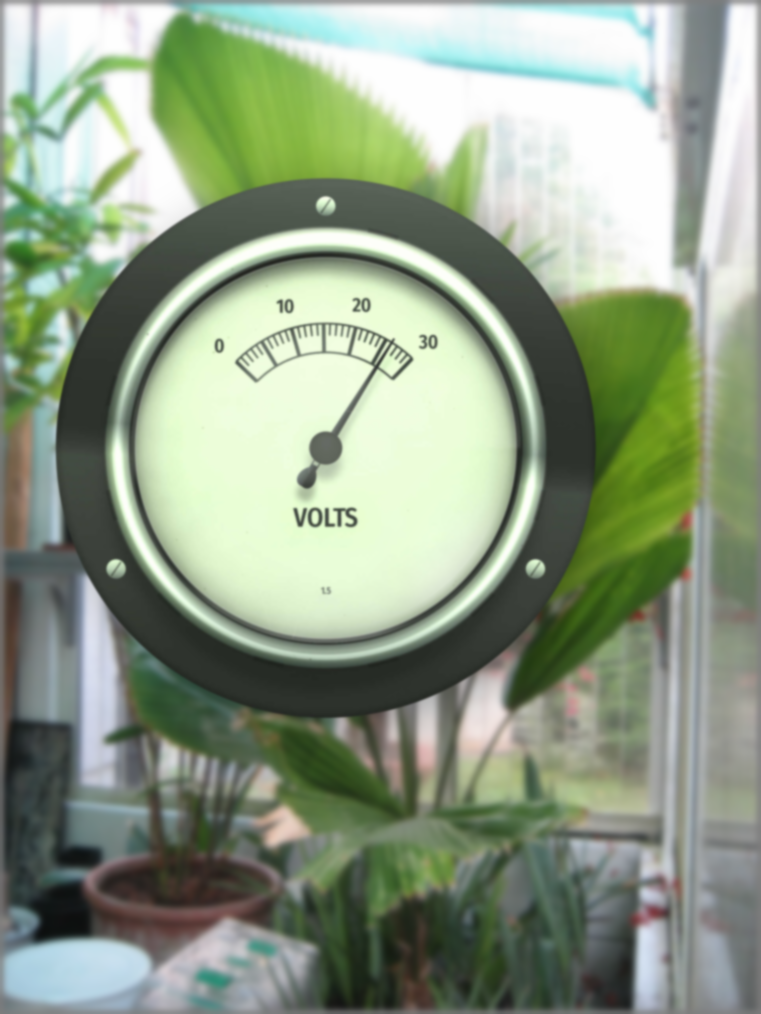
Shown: 26 V
